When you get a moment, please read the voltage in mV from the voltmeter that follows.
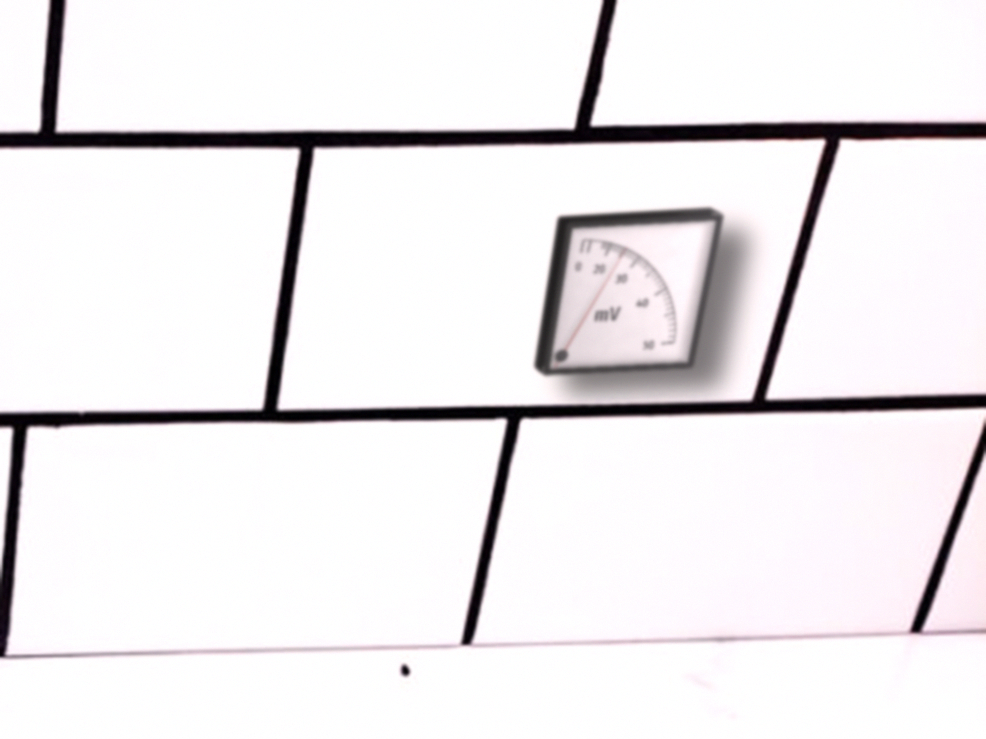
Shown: 25 mV
